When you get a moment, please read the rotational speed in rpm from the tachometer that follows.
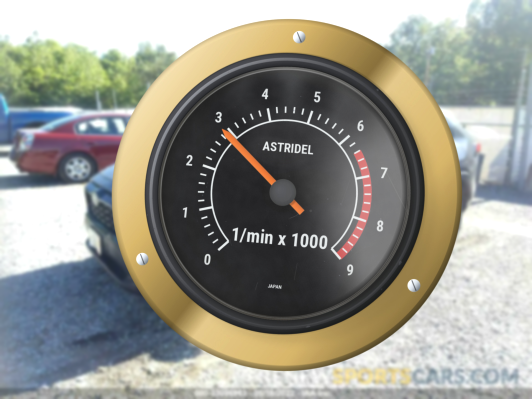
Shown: 2900 rpm
